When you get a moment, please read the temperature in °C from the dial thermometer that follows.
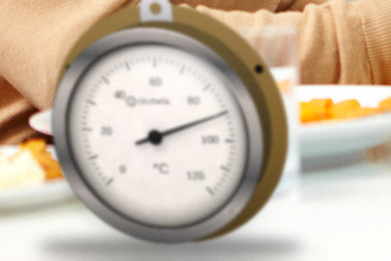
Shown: 90 °C
